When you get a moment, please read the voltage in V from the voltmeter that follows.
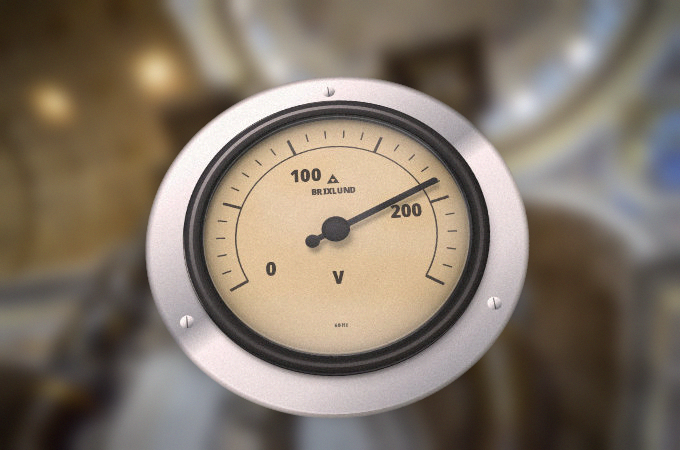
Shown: 190 V
